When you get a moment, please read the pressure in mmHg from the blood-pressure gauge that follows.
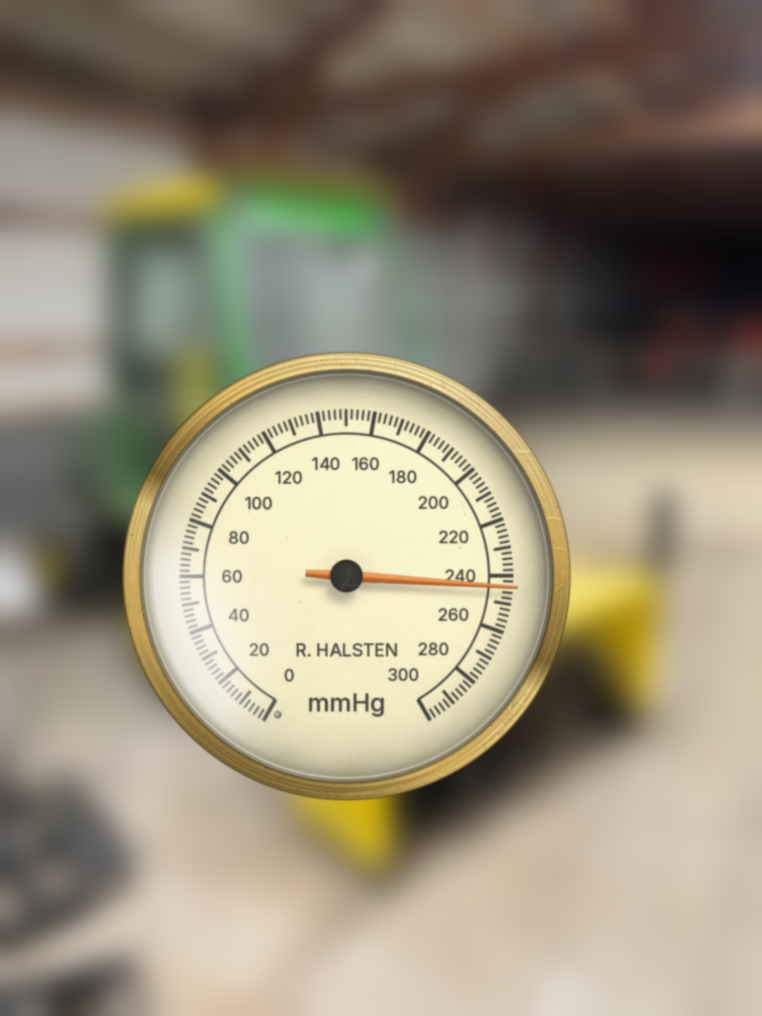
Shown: 244 mmHg
